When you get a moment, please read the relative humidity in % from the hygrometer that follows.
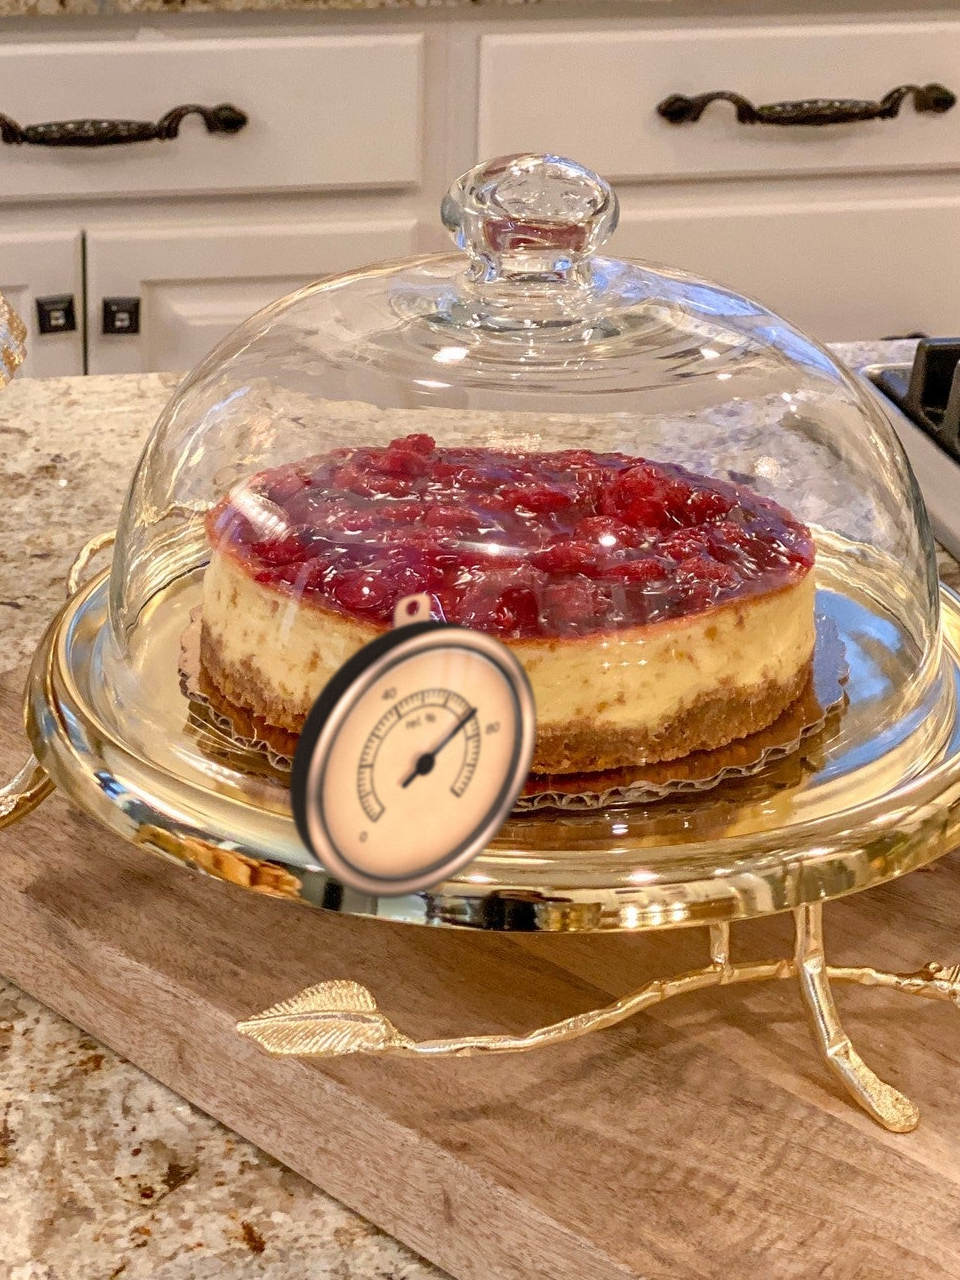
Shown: 70 %
